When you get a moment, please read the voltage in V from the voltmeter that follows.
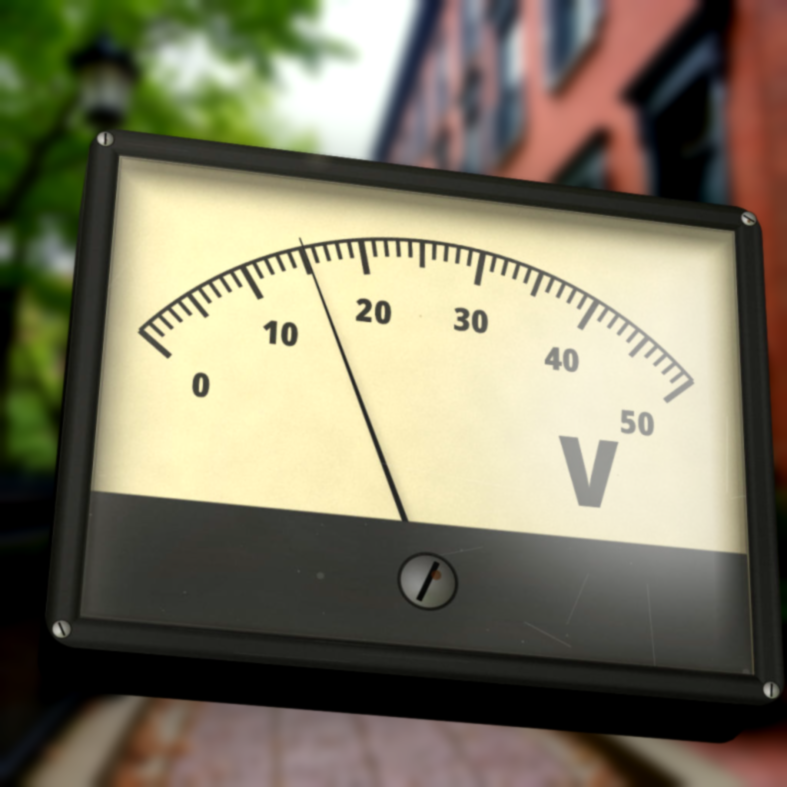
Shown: 15 V
